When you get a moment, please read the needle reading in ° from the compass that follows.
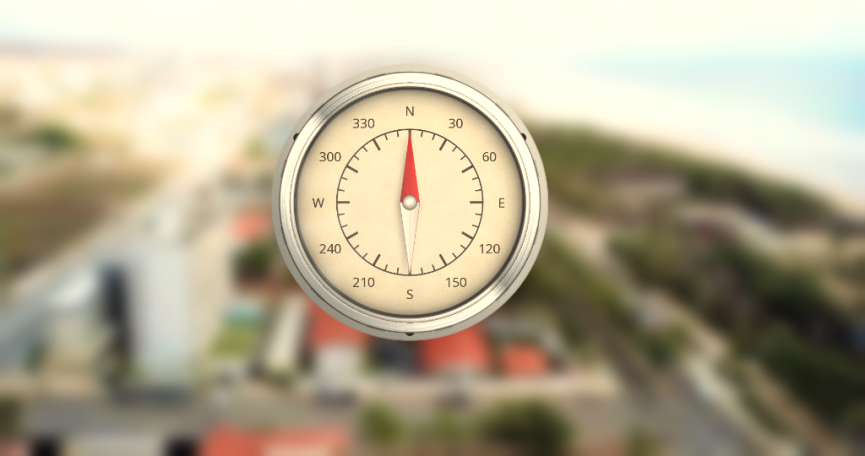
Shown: 0 °
